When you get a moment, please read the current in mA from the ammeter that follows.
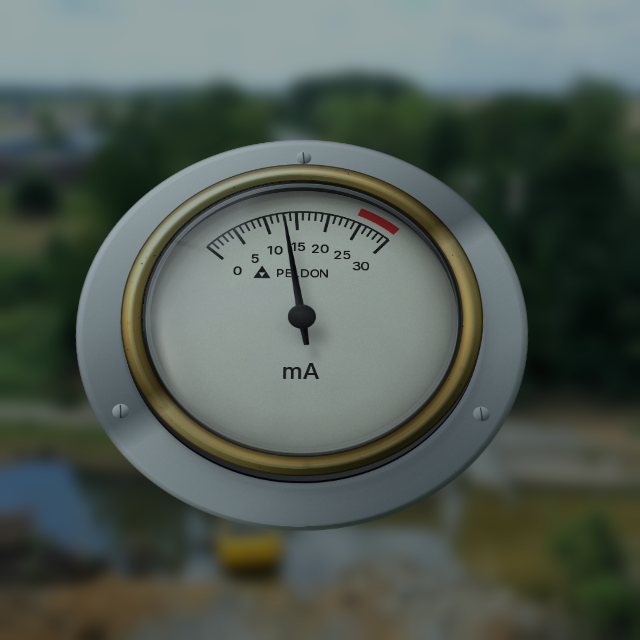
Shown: 13 mA
